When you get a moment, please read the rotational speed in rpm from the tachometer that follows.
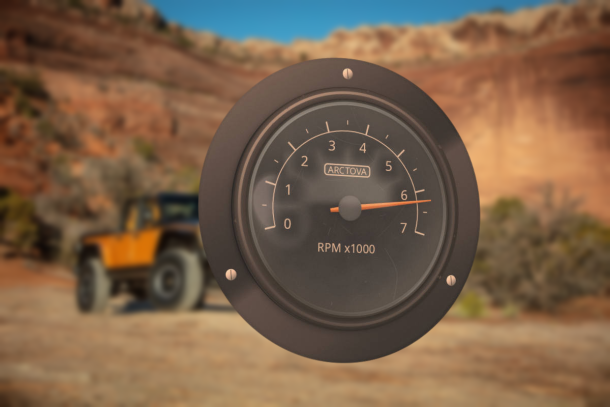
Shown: 6250 rpm
